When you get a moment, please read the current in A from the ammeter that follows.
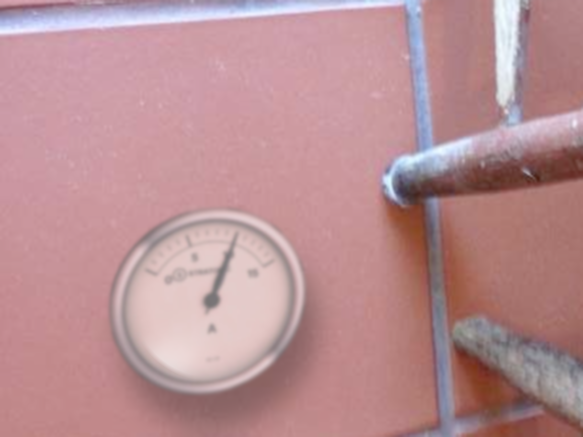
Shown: 10 A
